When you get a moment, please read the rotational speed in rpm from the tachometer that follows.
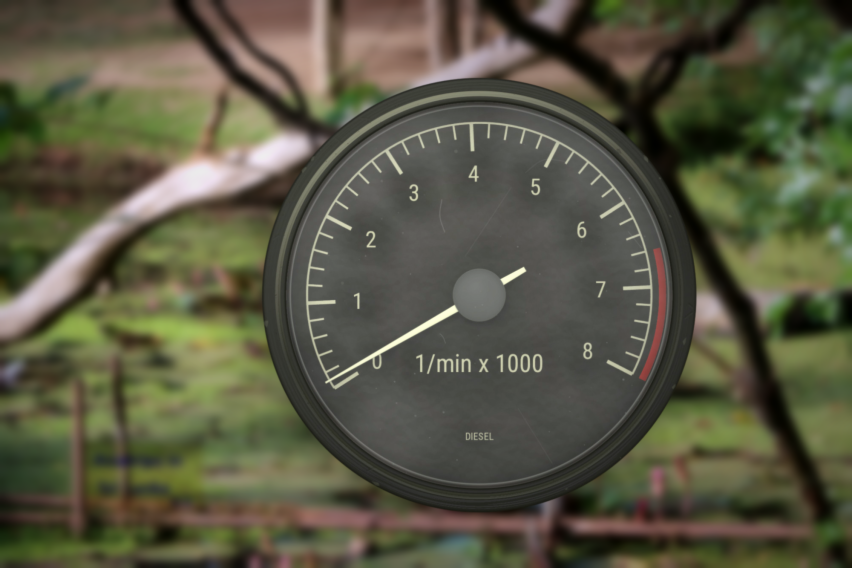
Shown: 100 rpm
